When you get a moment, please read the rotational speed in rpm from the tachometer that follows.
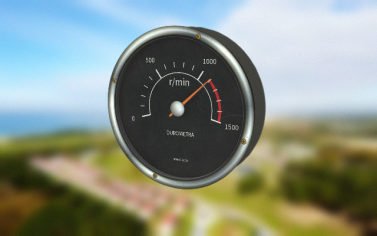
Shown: 1100 rpm
